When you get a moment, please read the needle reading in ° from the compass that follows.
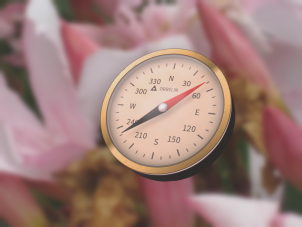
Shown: 50 °
